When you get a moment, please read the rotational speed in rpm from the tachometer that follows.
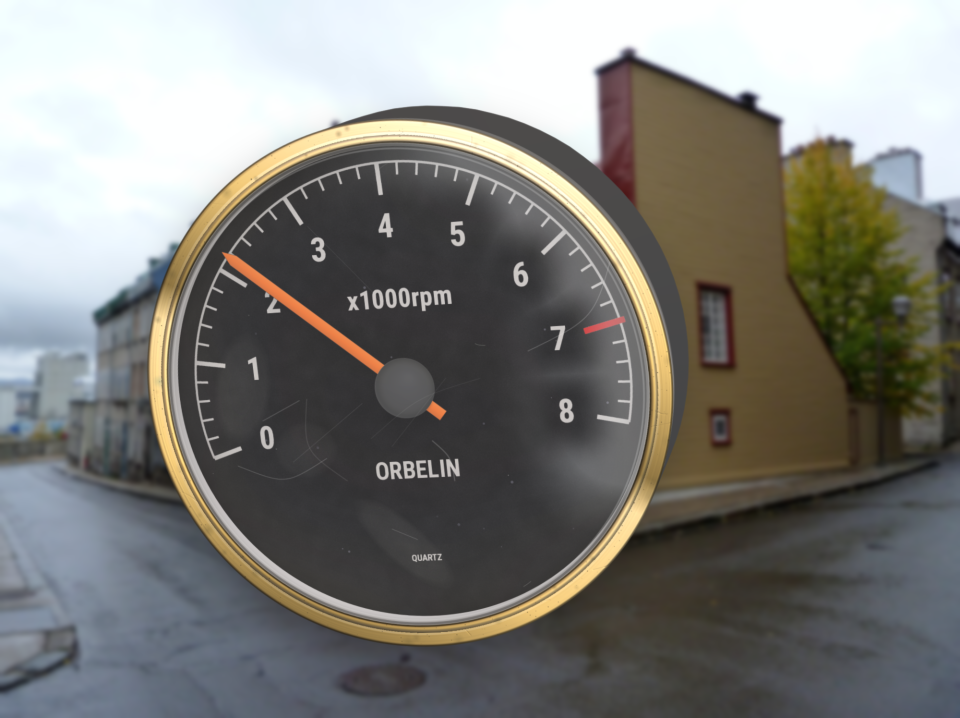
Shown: 2200 rpm
